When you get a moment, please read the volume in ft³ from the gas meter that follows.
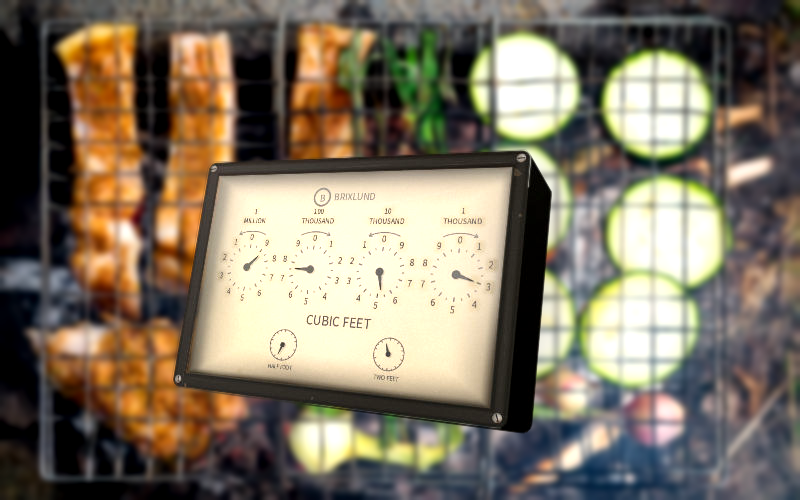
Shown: 875300 ft³
